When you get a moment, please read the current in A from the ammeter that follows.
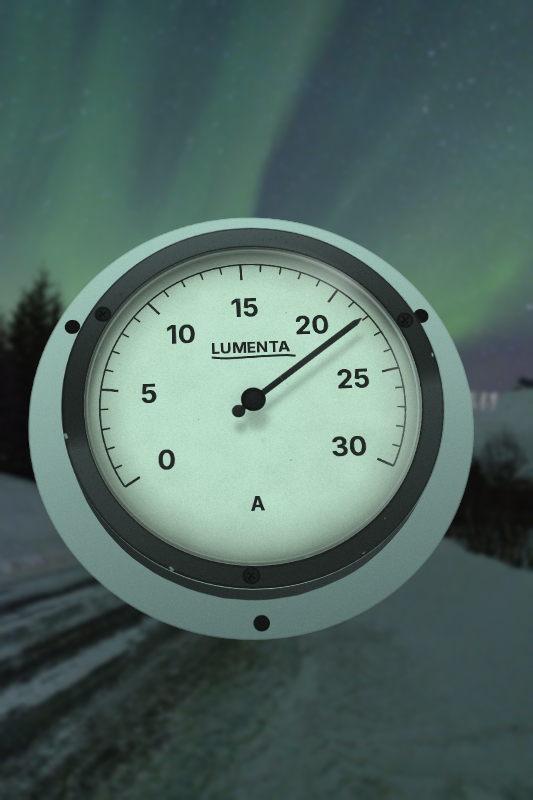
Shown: 22 A
